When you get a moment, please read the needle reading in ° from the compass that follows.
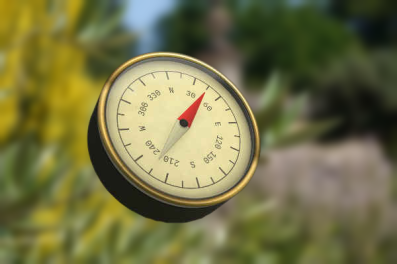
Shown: 45 °
